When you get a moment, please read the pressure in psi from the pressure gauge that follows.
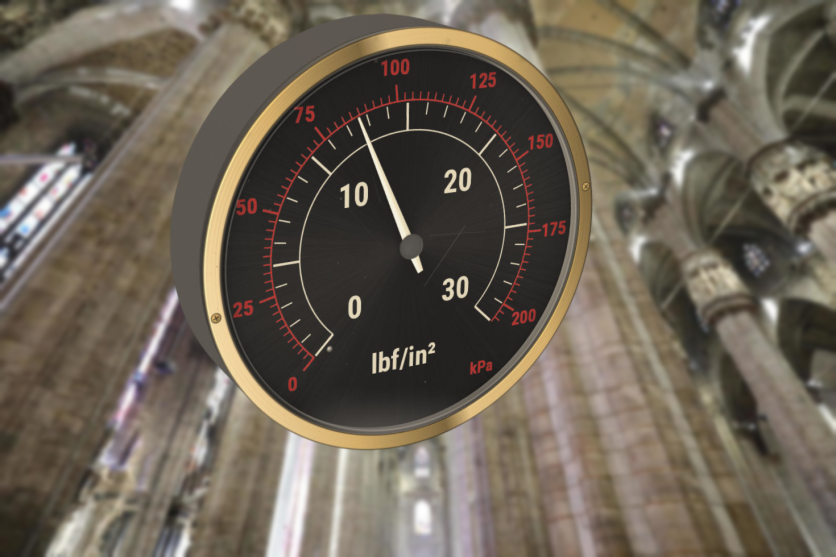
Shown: 12.5 psi
